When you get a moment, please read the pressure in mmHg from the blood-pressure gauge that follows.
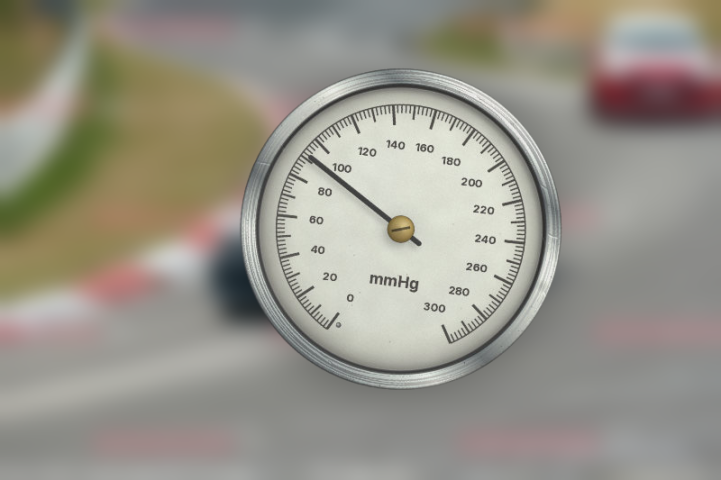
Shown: 92 mmHg
